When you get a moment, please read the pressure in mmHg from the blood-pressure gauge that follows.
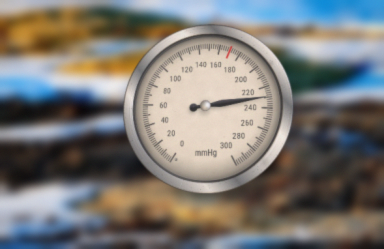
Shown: 230 mmHg
